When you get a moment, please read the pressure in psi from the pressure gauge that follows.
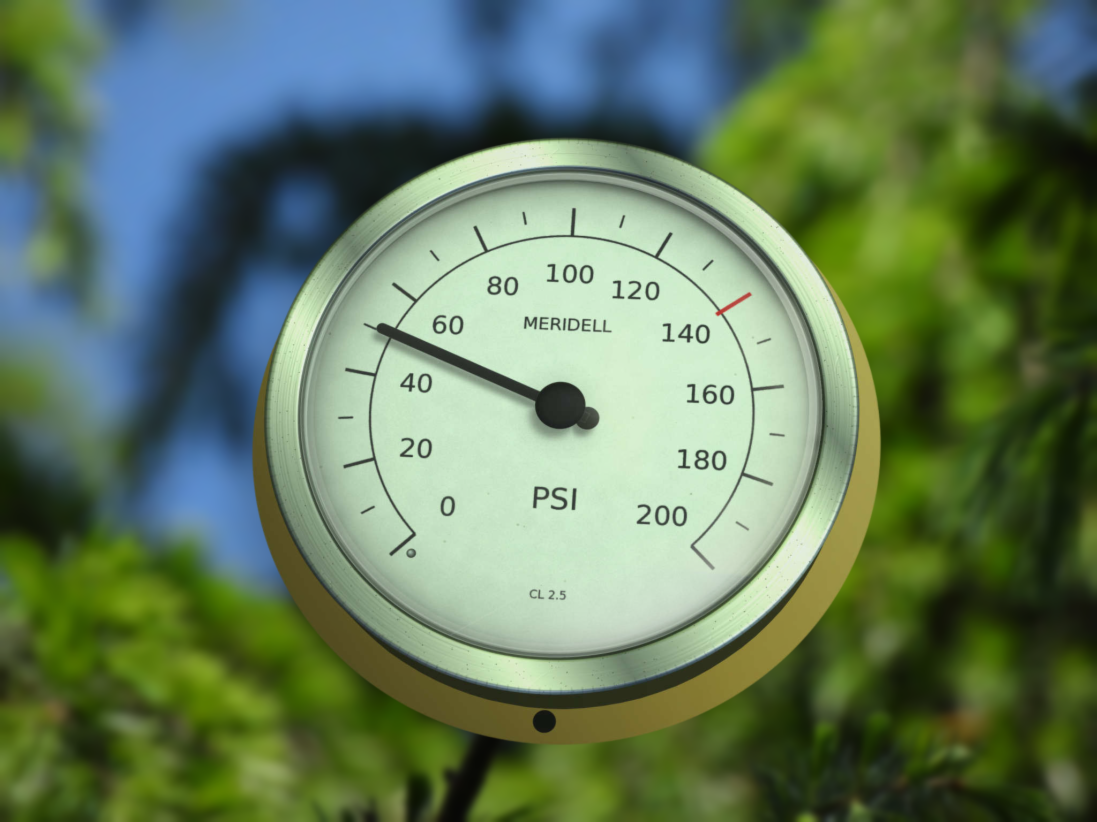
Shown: 50 psi
